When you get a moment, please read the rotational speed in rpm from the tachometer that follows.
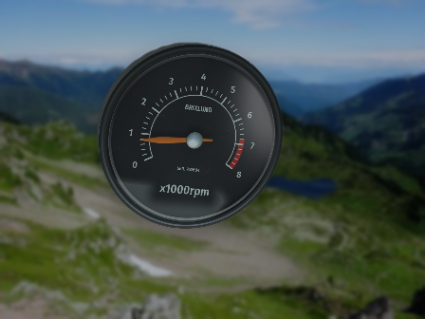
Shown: 800 rpm
